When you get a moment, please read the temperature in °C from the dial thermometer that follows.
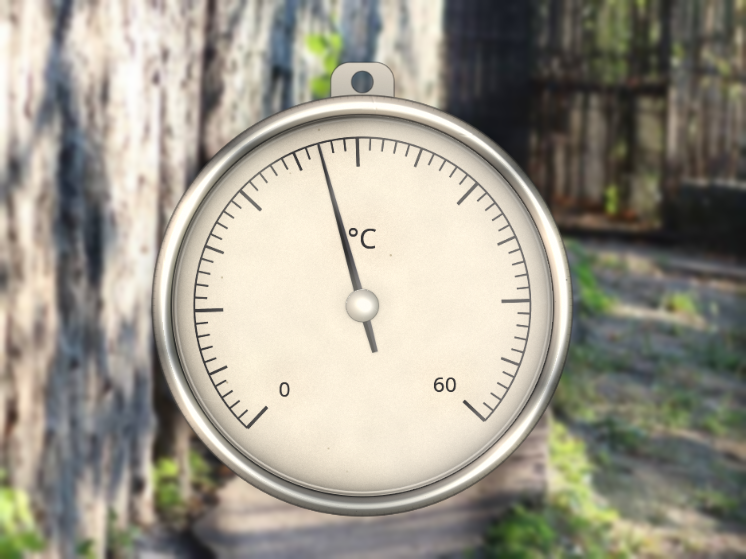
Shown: 27 °C
